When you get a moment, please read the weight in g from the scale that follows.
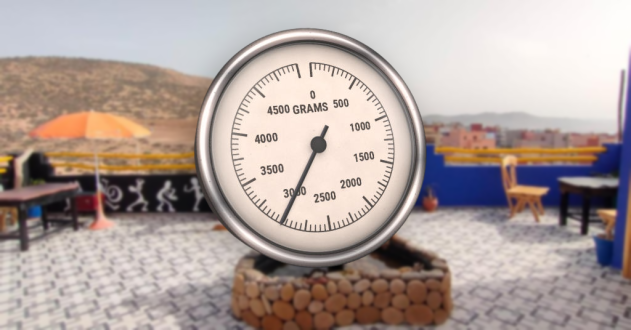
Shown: 3000 g
